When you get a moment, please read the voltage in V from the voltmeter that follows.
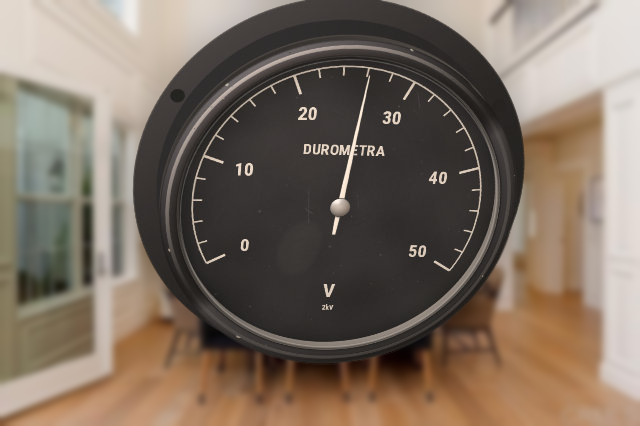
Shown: 26 V
